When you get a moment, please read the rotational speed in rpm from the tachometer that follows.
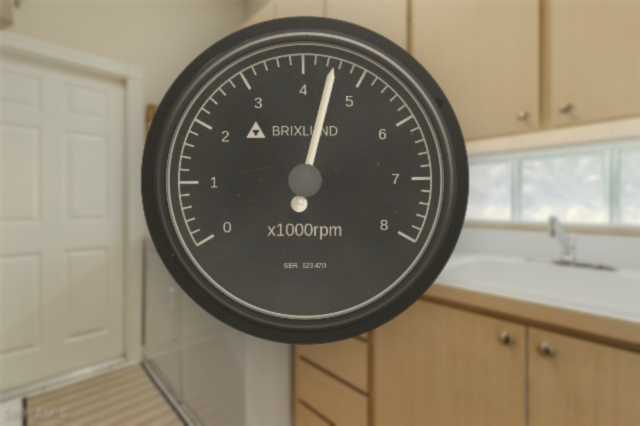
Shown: 4500 rpm
